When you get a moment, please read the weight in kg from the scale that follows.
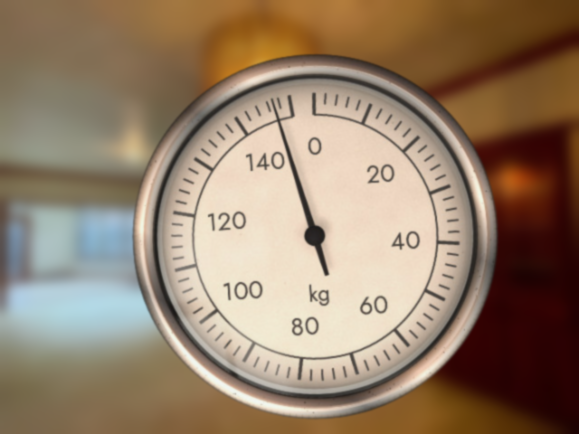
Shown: 147 kg
